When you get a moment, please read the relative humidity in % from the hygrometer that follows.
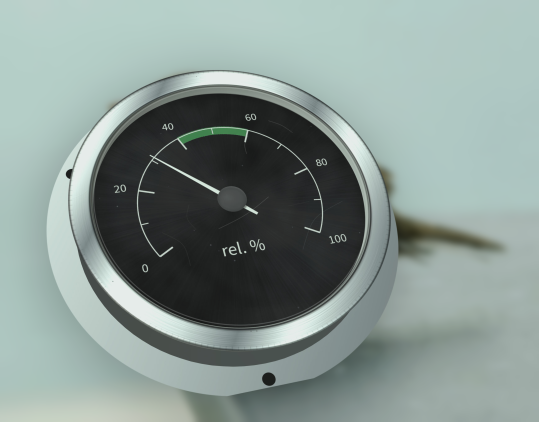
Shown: 30 %
